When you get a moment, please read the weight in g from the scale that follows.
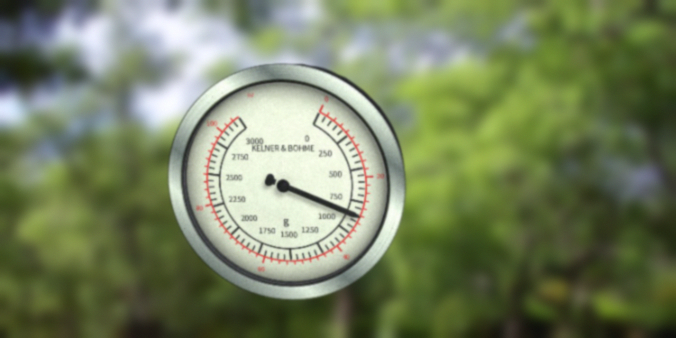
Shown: 850 g
